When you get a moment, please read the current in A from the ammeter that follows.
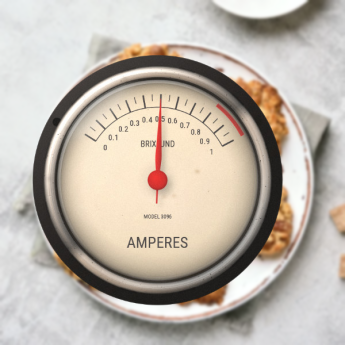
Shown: 0.5 A
